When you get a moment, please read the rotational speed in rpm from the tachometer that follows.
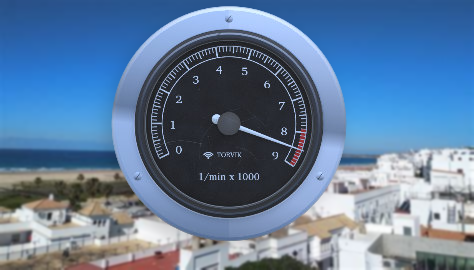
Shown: 8500 rpm
